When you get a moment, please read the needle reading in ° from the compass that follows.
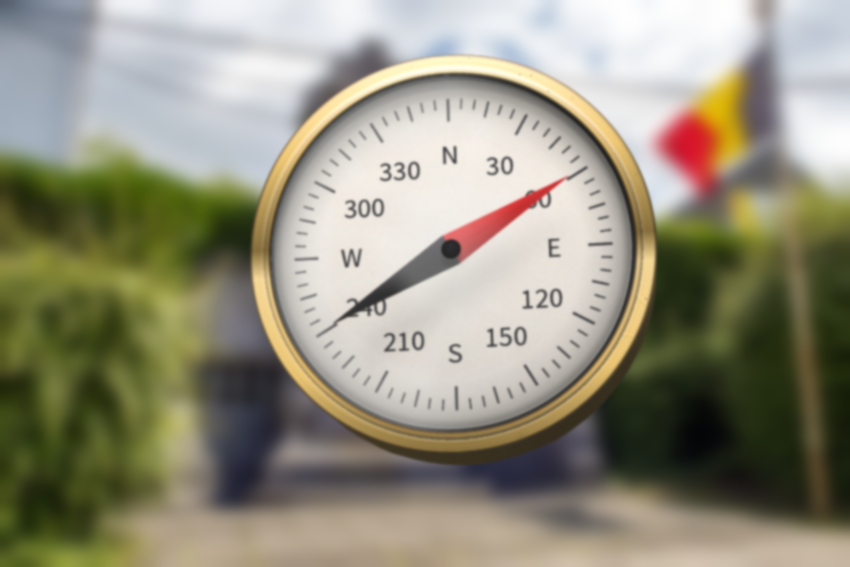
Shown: 60 °
